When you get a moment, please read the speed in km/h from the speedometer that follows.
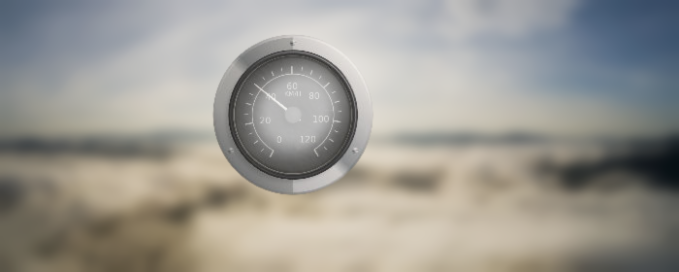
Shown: 40 km/h
